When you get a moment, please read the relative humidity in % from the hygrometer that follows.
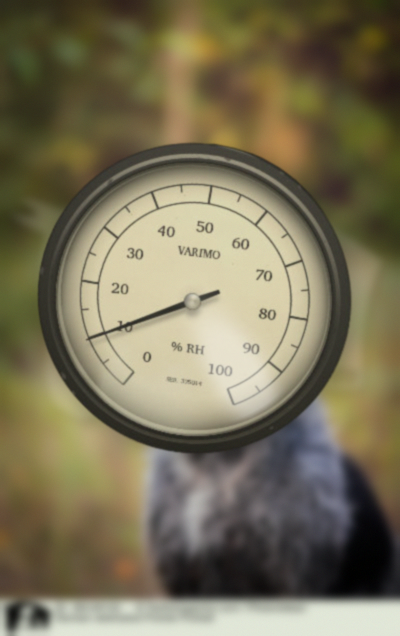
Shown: 10 %
